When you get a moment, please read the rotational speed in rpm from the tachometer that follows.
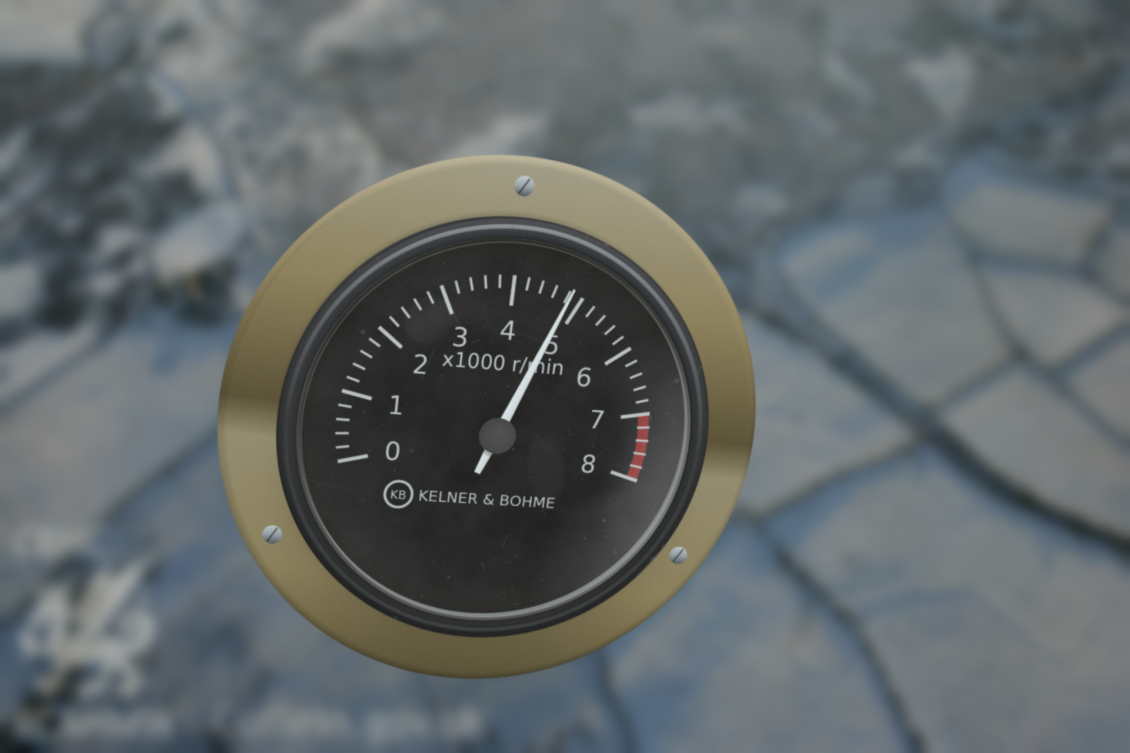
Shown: 4800 rpm
